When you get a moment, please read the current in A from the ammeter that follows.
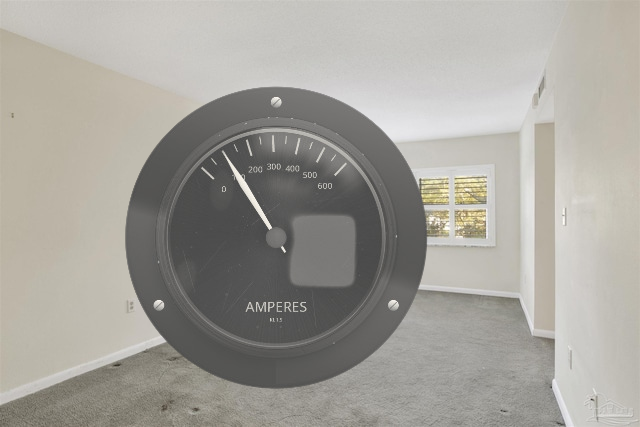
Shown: 100 A
